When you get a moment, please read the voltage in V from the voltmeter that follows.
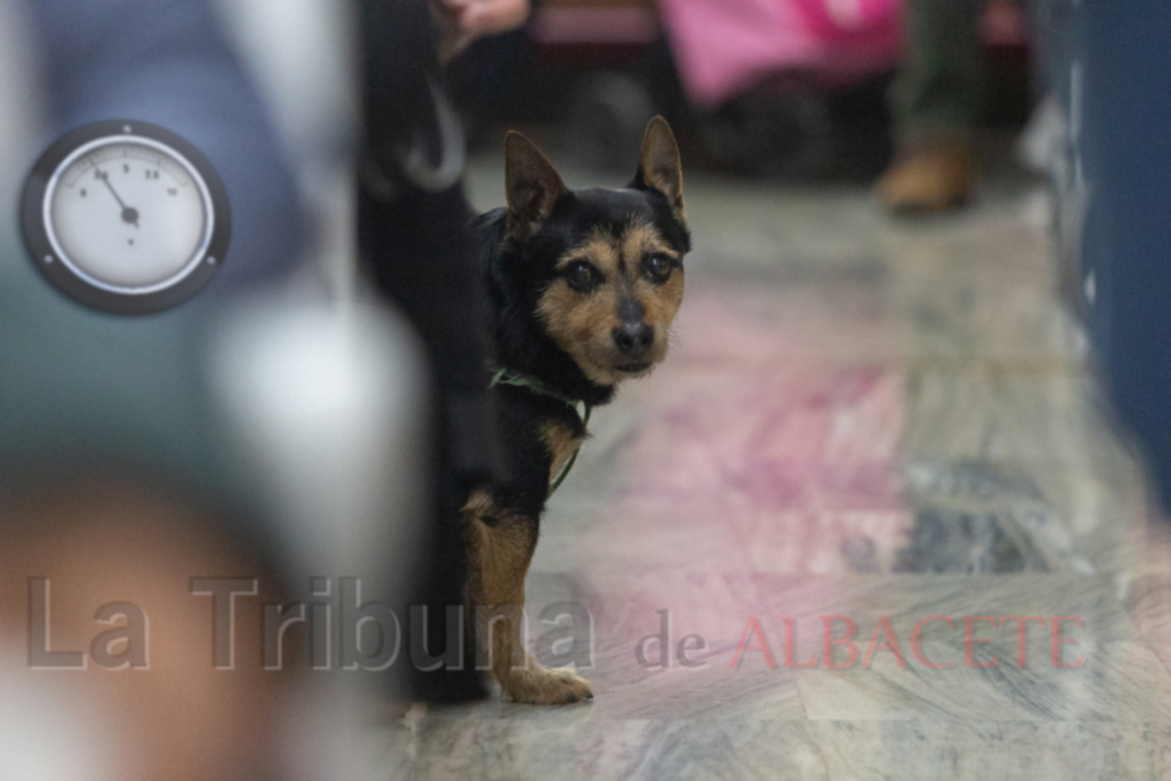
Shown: 2.5 V
